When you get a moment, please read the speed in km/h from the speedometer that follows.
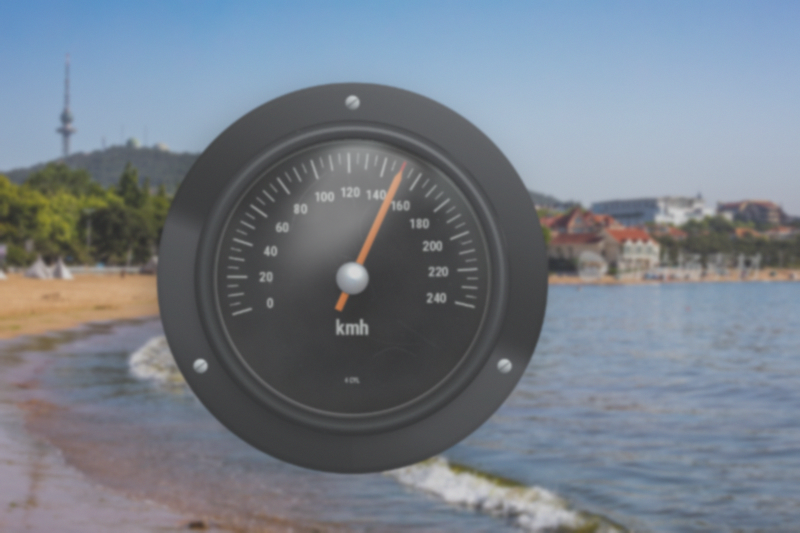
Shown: 150 km/h
